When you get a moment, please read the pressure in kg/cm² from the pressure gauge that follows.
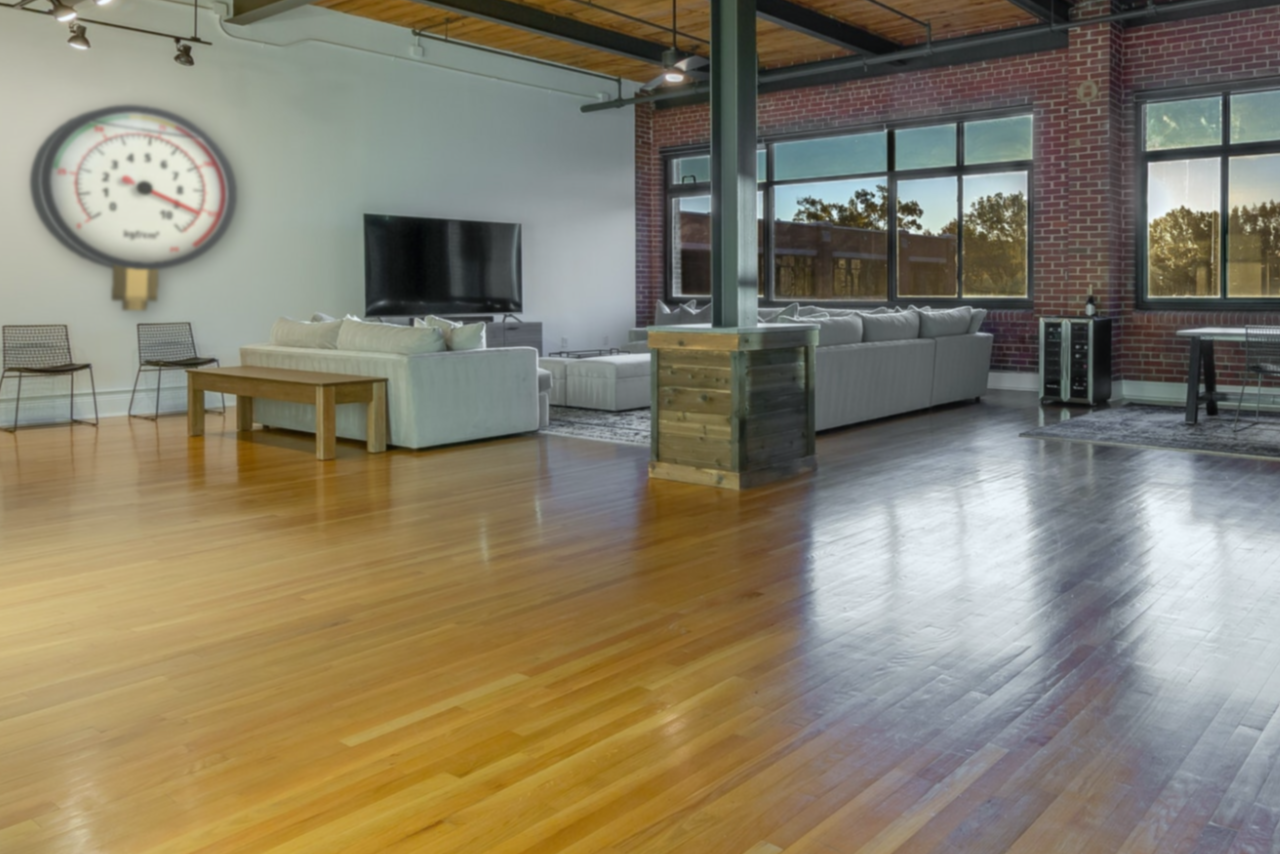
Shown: 9 kg/cm²
